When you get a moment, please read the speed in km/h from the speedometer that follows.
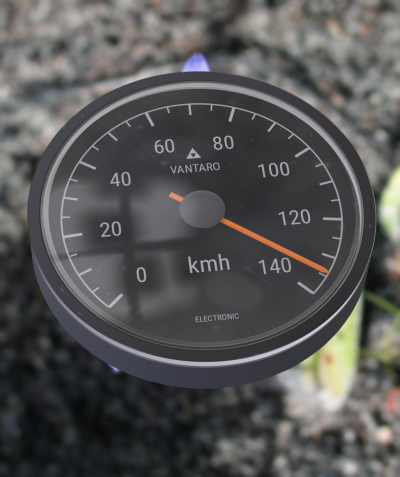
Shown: 135 km/h
